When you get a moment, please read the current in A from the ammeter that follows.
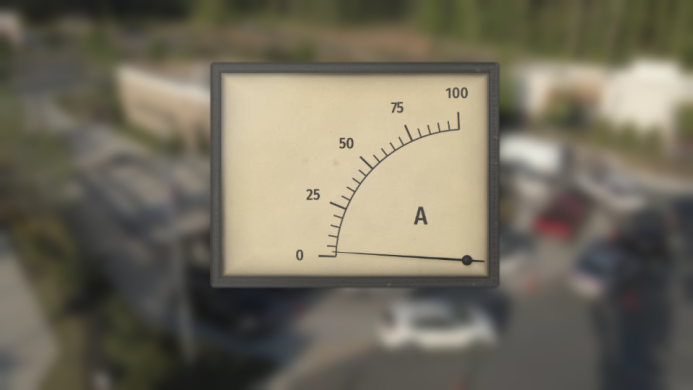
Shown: 2.5 A
